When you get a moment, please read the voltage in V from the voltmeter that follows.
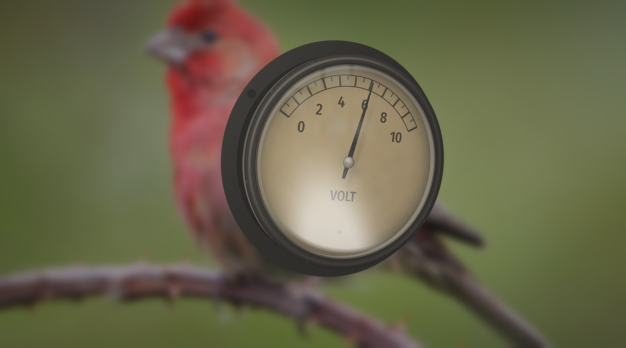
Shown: 6 V
